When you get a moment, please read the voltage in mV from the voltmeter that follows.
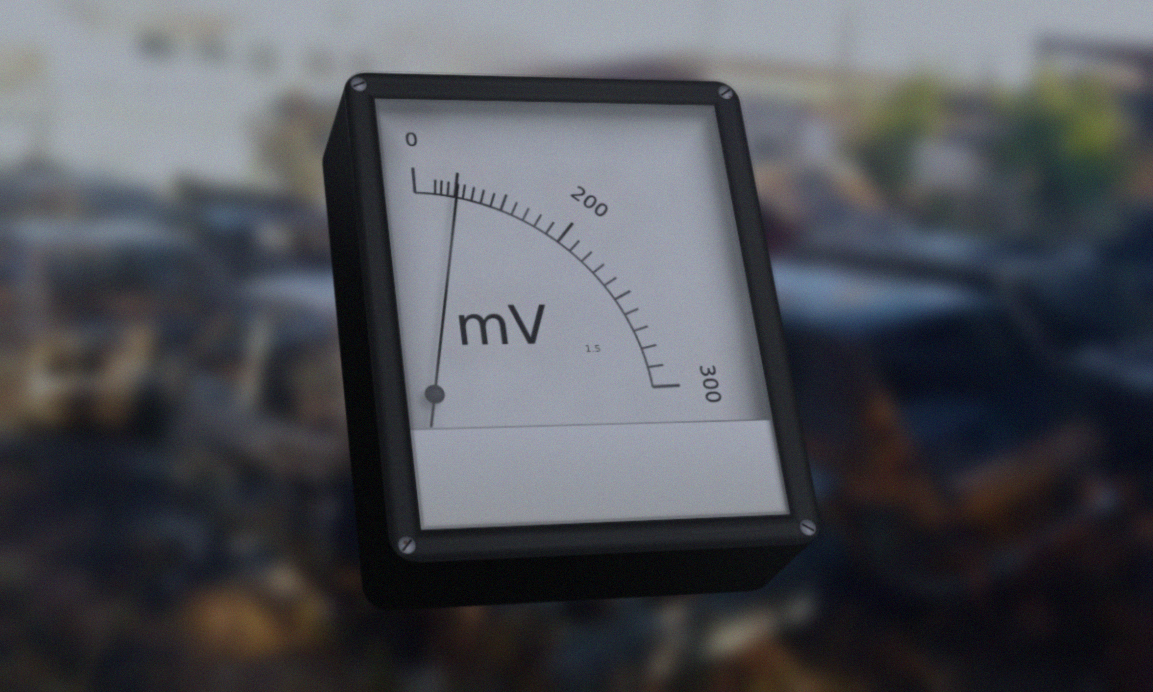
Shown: 100 mV
